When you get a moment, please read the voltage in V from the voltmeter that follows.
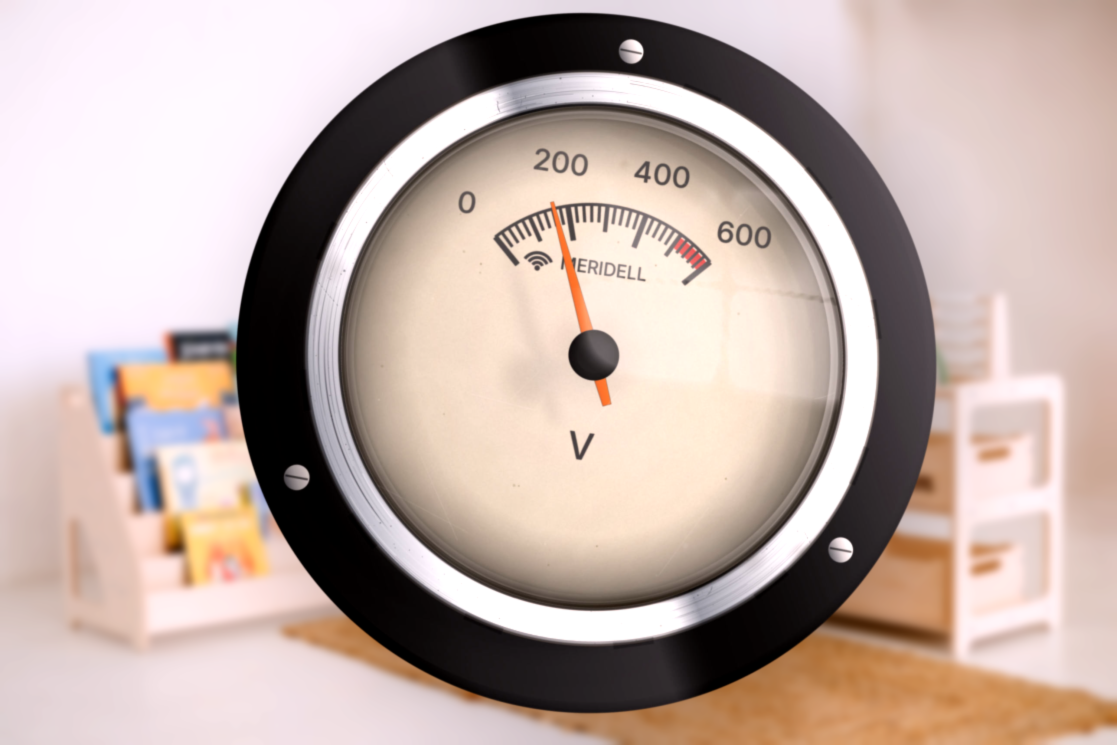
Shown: 160 V
